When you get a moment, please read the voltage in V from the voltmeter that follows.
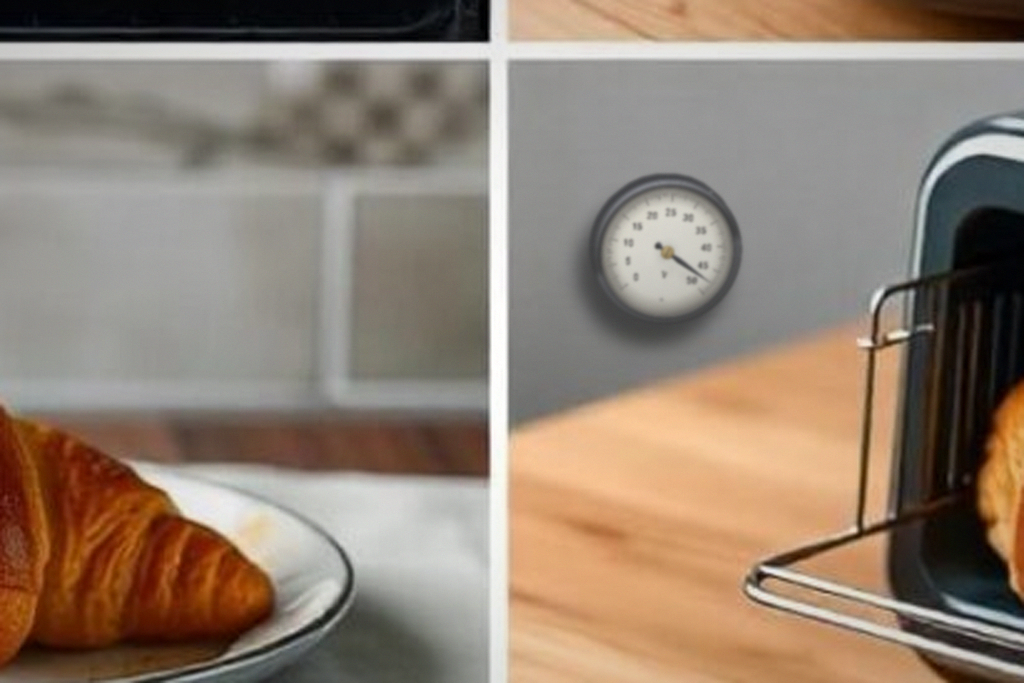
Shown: 47.5 V
